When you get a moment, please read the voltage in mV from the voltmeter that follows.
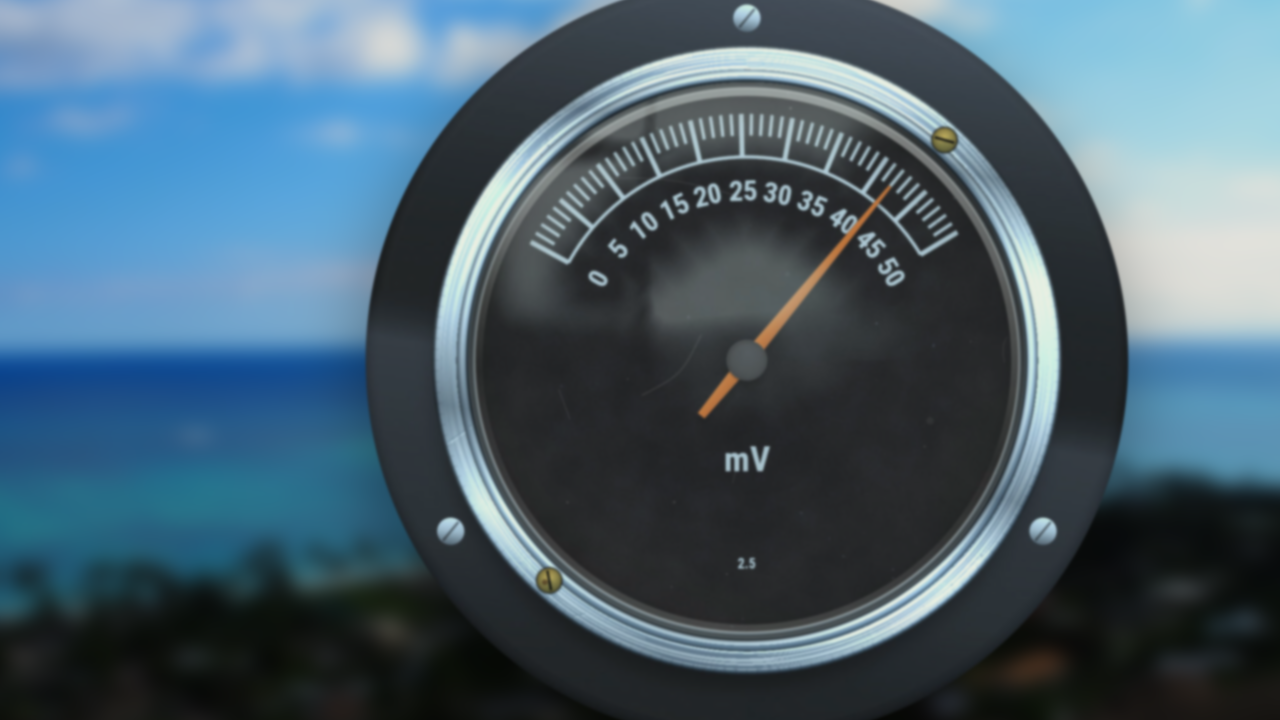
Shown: 42 mV
